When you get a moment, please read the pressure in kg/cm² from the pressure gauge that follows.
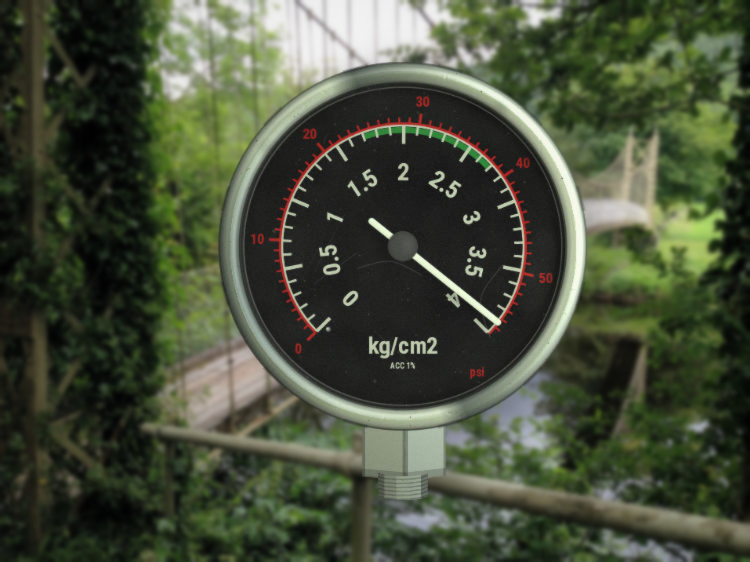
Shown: 3.9 kg/cm²
